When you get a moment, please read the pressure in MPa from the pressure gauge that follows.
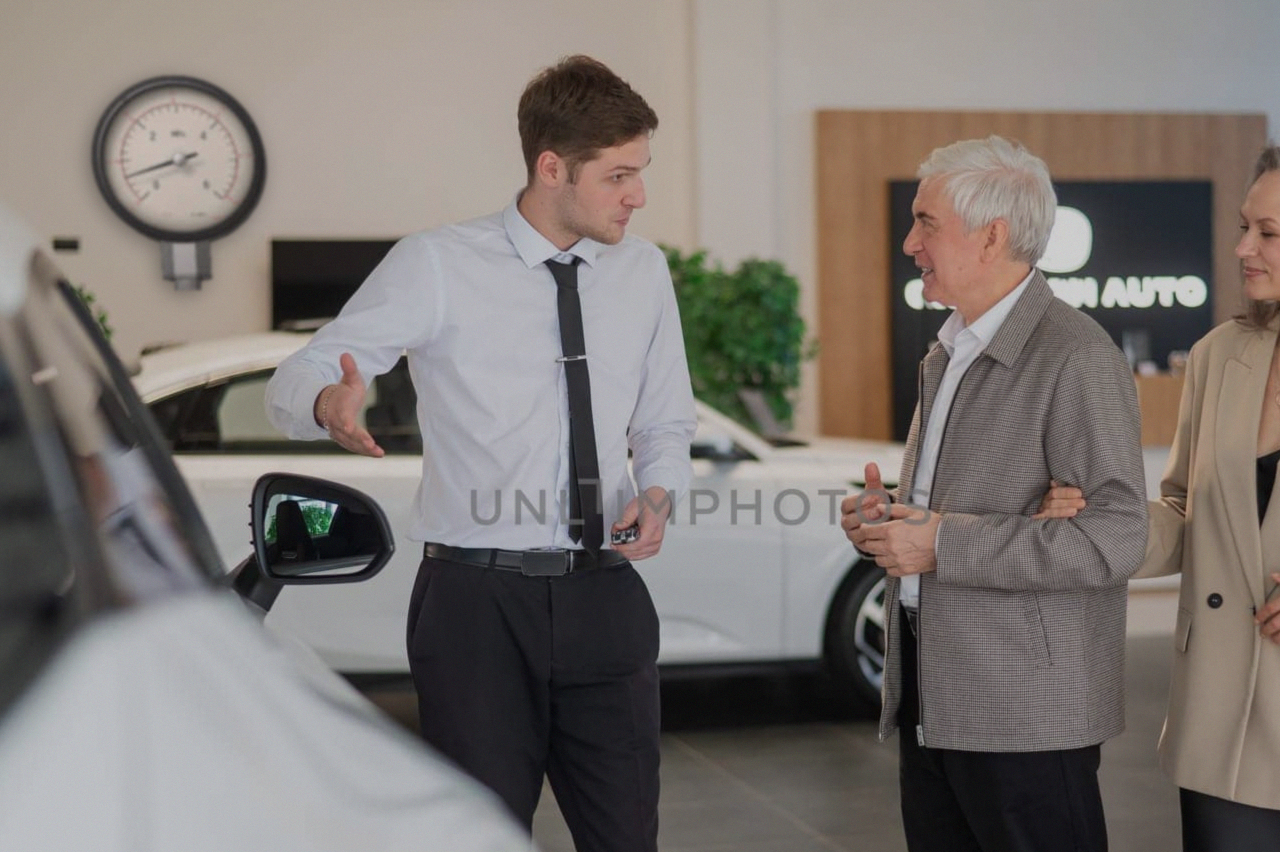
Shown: 0.6 MPa
